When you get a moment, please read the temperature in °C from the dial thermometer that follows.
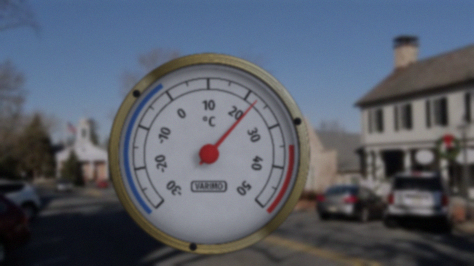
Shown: 22.5 °C
